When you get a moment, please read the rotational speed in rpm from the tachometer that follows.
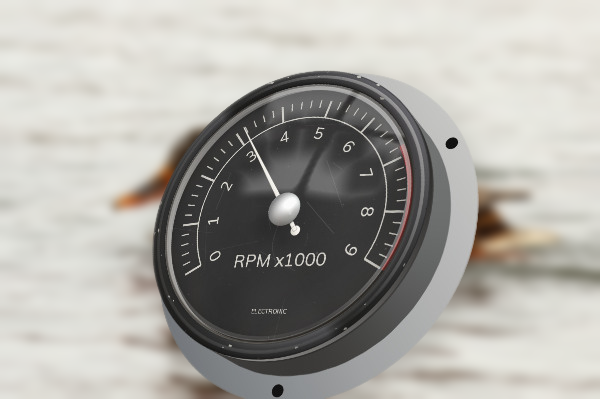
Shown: 3200 rpm
